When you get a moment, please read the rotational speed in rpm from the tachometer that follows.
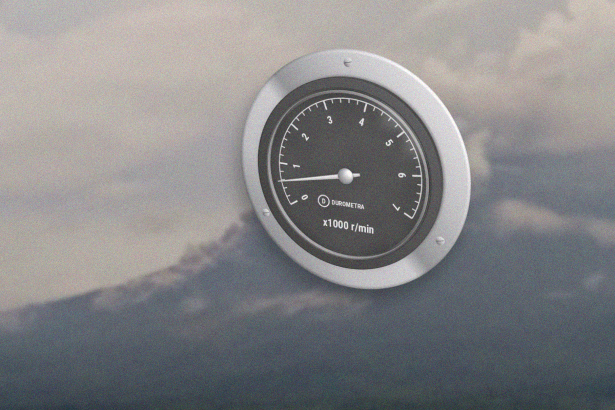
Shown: 600 rpm
